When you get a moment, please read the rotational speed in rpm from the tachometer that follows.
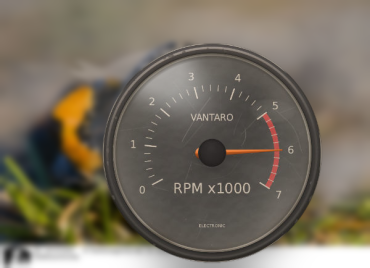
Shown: 6000 rpm
